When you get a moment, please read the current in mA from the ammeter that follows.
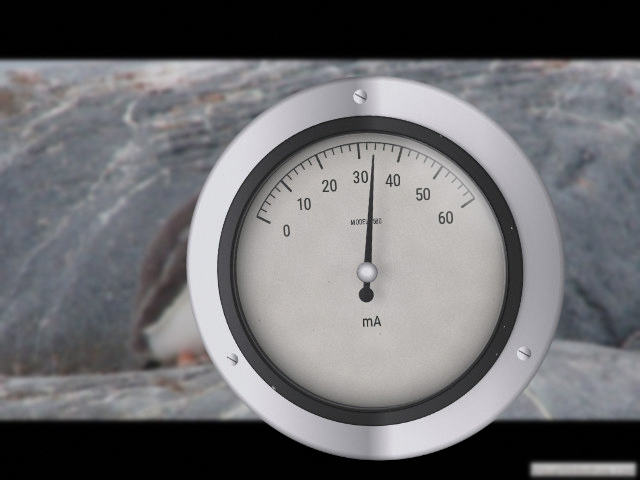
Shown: 34 mA
